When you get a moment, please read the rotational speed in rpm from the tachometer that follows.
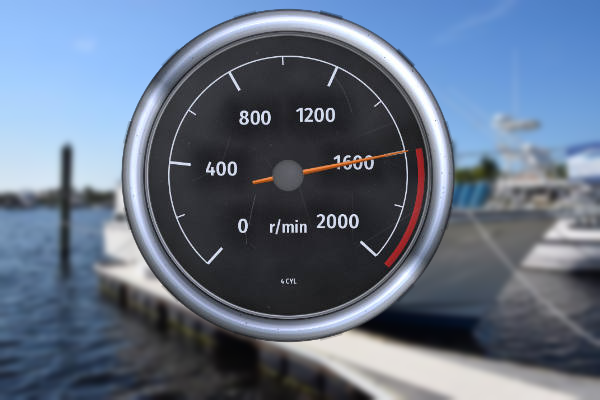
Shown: 1600 rpm
